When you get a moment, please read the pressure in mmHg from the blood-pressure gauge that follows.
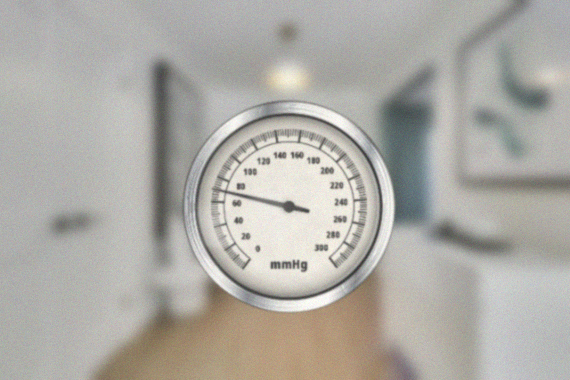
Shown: 70 mmHg
